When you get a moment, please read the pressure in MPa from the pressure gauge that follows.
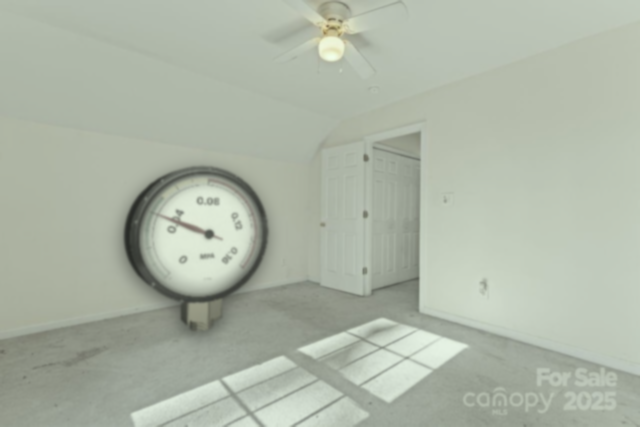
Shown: 0.04 MPa
